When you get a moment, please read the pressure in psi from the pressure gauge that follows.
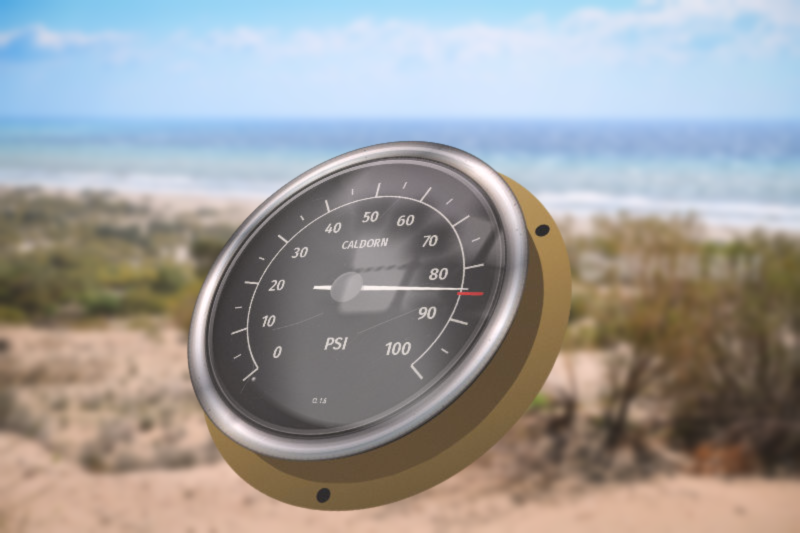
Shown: 85 psi
